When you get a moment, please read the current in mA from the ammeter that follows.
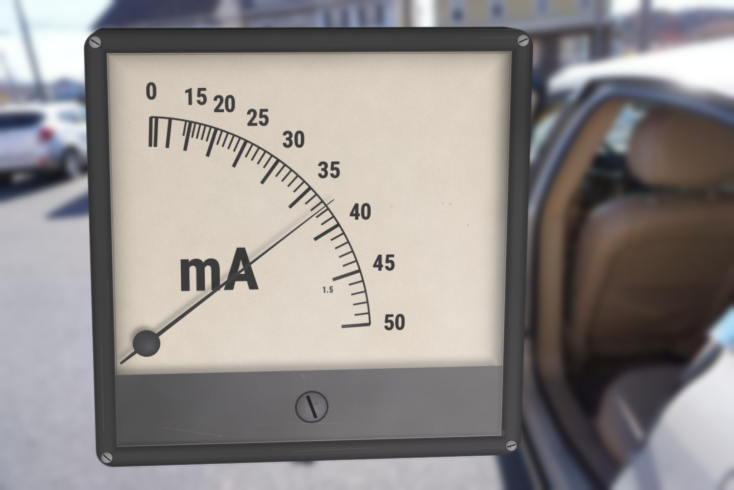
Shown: 37.5 mA
